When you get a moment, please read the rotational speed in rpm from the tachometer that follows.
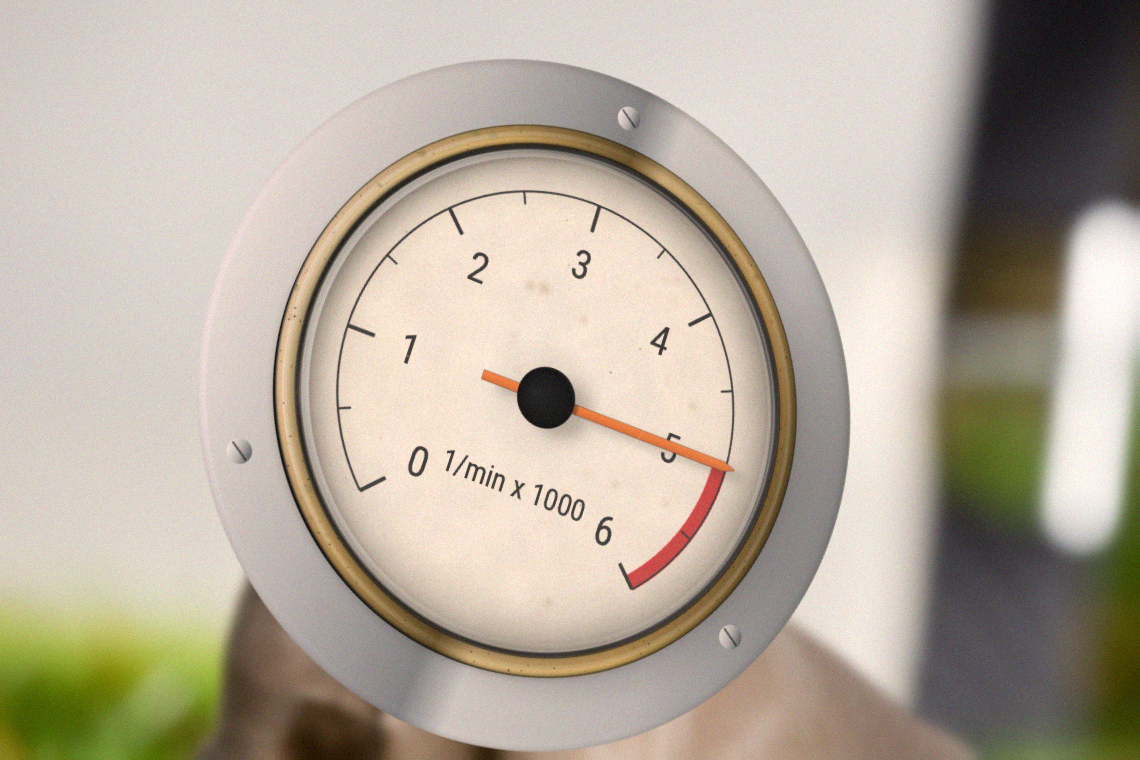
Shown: 5000 rpm
